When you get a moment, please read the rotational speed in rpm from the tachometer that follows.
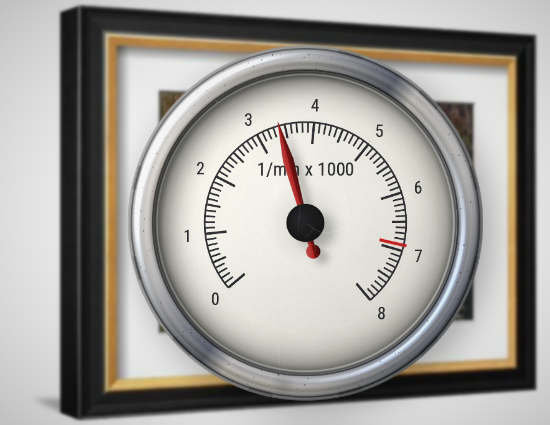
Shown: 3400 rpm
